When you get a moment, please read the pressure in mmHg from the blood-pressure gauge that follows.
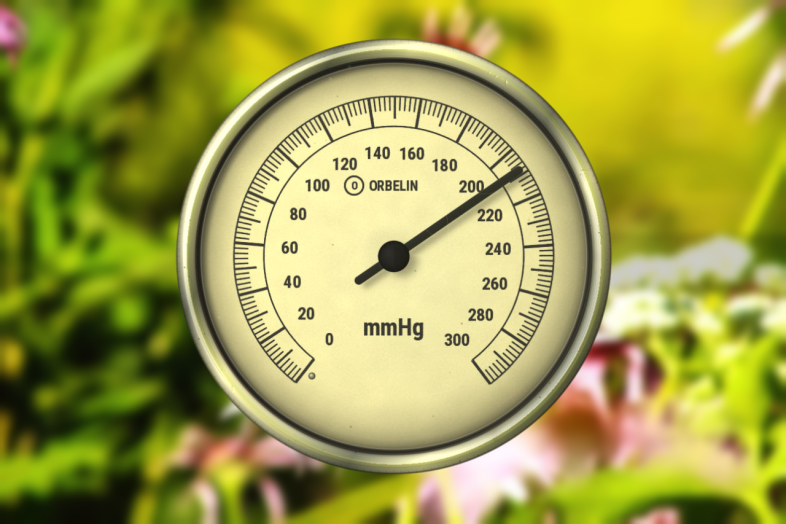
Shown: 208 mmHg
